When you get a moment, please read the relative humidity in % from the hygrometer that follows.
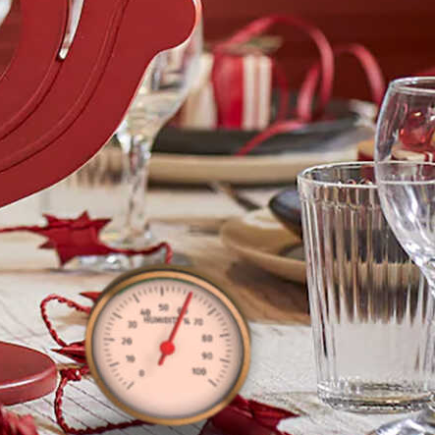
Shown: 60 %
